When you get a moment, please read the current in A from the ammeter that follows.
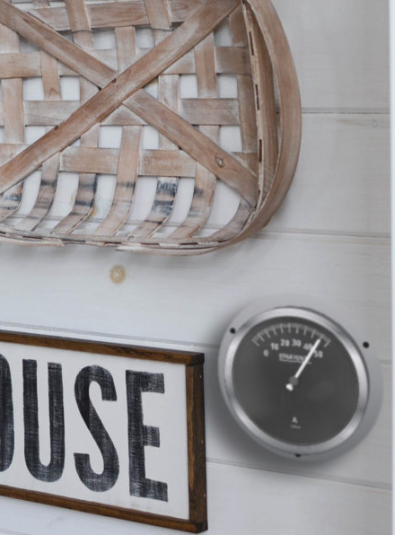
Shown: 45 A
